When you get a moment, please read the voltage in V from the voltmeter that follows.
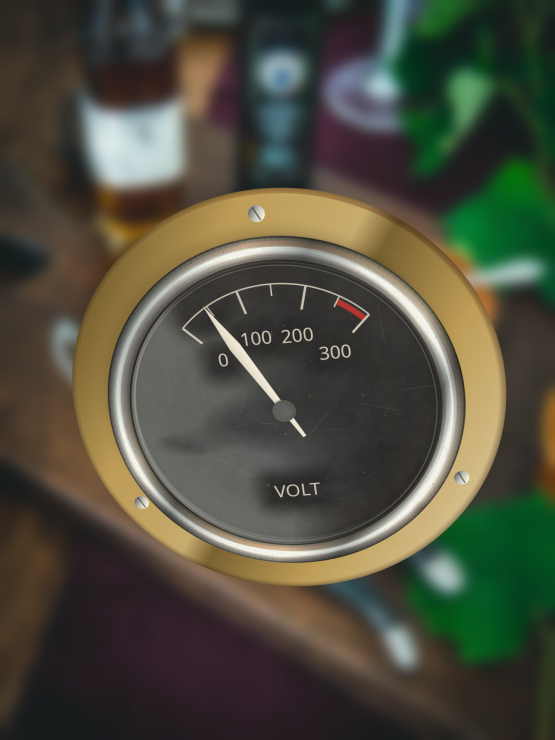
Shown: 50 V
